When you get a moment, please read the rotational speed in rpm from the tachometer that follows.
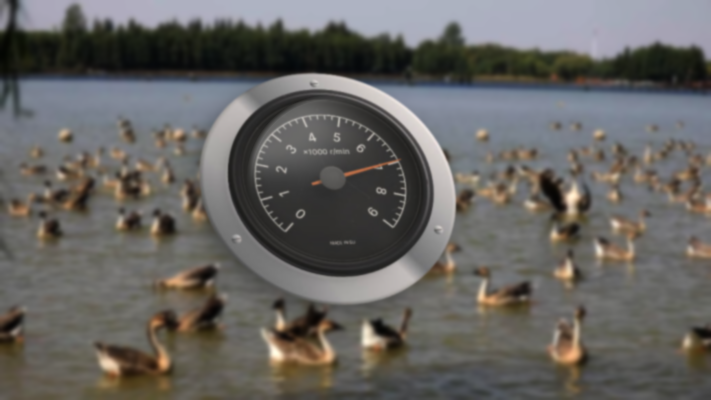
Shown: 7000 rpm
